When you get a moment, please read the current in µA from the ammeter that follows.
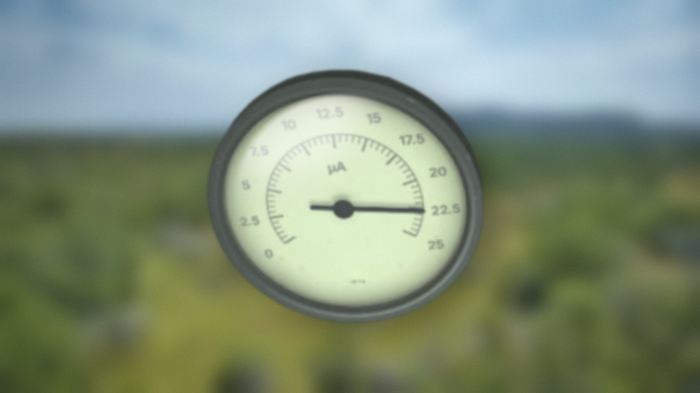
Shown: 22.5 µA
